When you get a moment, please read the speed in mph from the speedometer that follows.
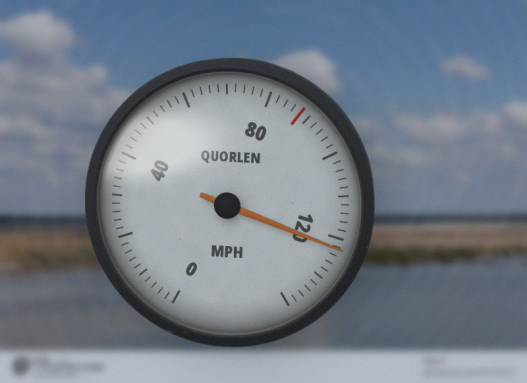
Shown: 122 mph
